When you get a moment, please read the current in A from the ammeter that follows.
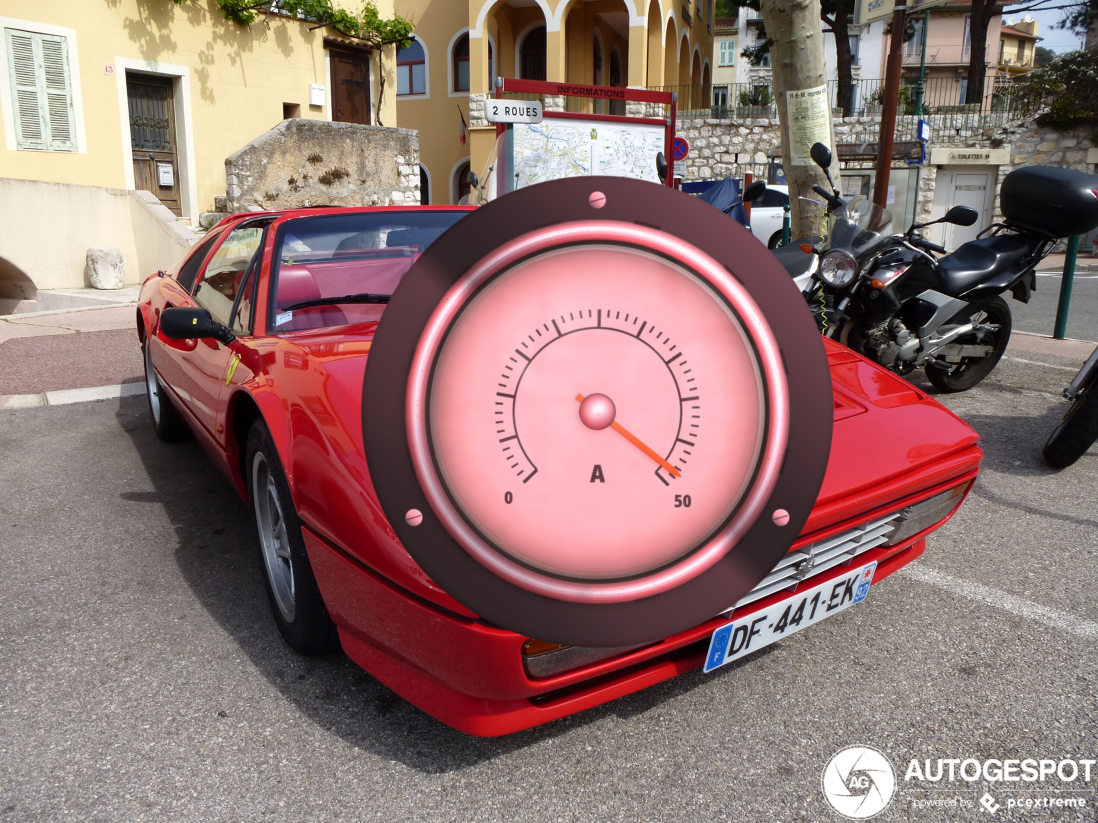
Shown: 48.5 A
